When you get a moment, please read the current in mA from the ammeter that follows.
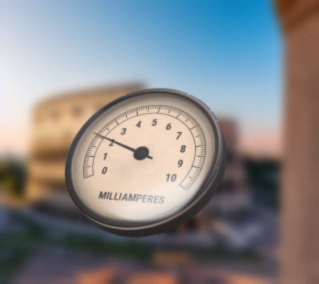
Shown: 2 mA
